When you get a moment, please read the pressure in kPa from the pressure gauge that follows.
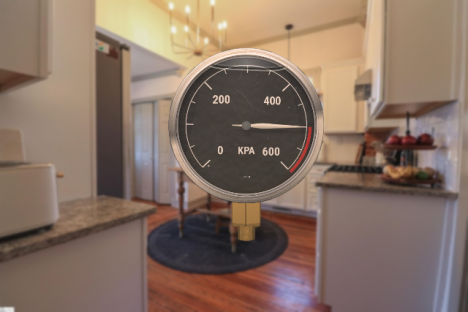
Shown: 500 kPa
